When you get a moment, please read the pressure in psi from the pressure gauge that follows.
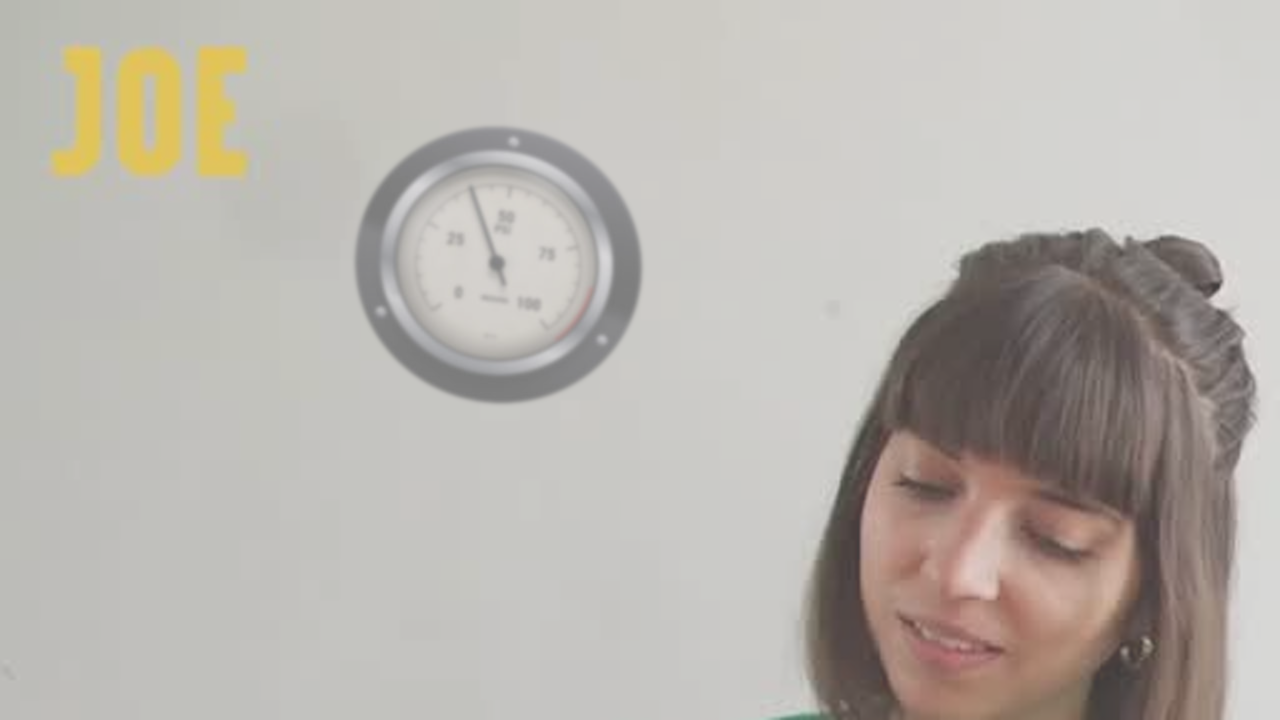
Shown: 40 psi
